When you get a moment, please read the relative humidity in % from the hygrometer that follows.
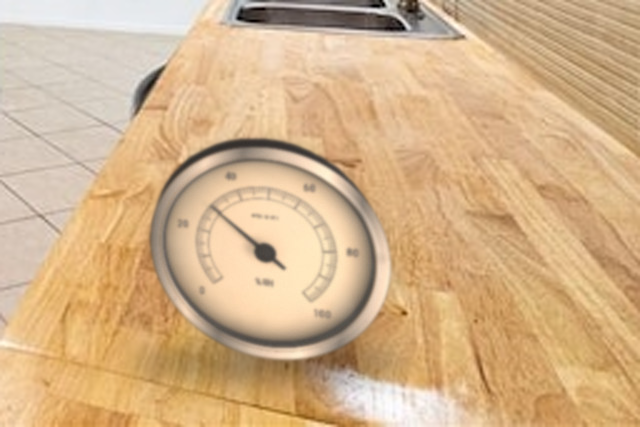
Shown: 30 %
